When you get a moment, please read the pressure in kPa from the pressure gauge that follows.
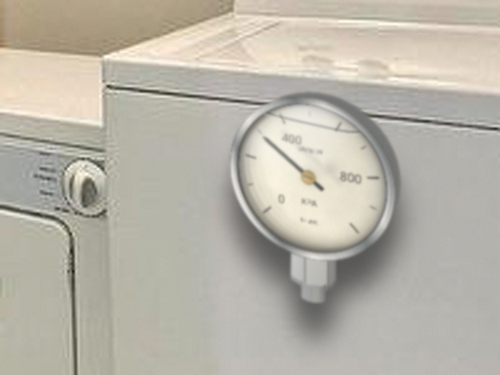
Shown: 300 kPa
